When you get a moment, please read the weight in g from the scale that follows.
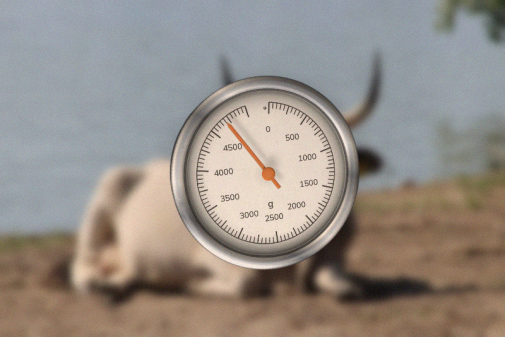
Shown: 4700 g
